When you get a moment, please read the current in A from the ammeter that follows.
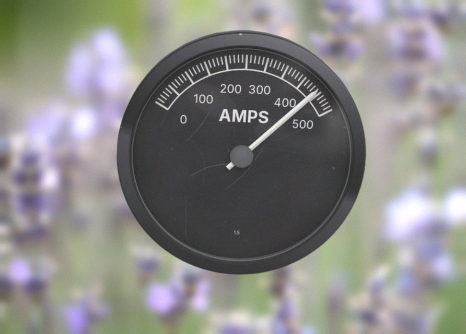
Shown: 440 A
